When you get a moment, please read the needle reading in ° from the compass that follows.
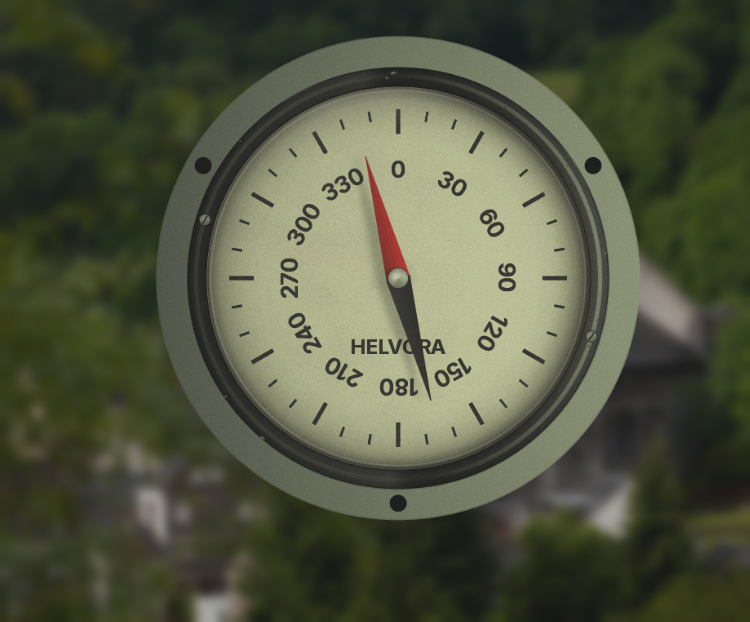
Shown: 345 °
